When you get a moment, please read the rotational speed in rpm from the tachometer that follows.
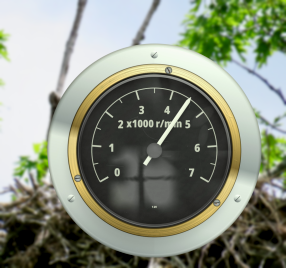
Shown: 4500 rpm
